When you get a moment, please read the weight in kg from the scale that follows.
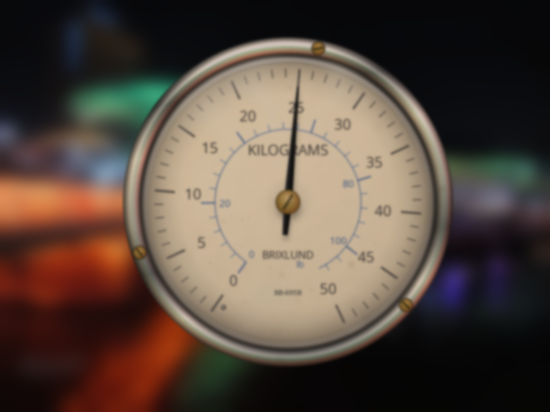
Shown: 25 kg
